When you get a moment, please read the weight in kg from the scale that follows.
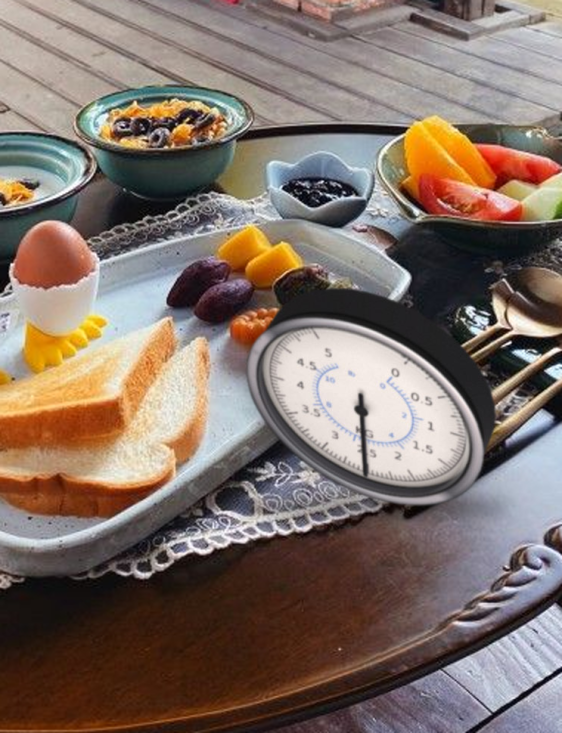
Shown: 2.5 kg
